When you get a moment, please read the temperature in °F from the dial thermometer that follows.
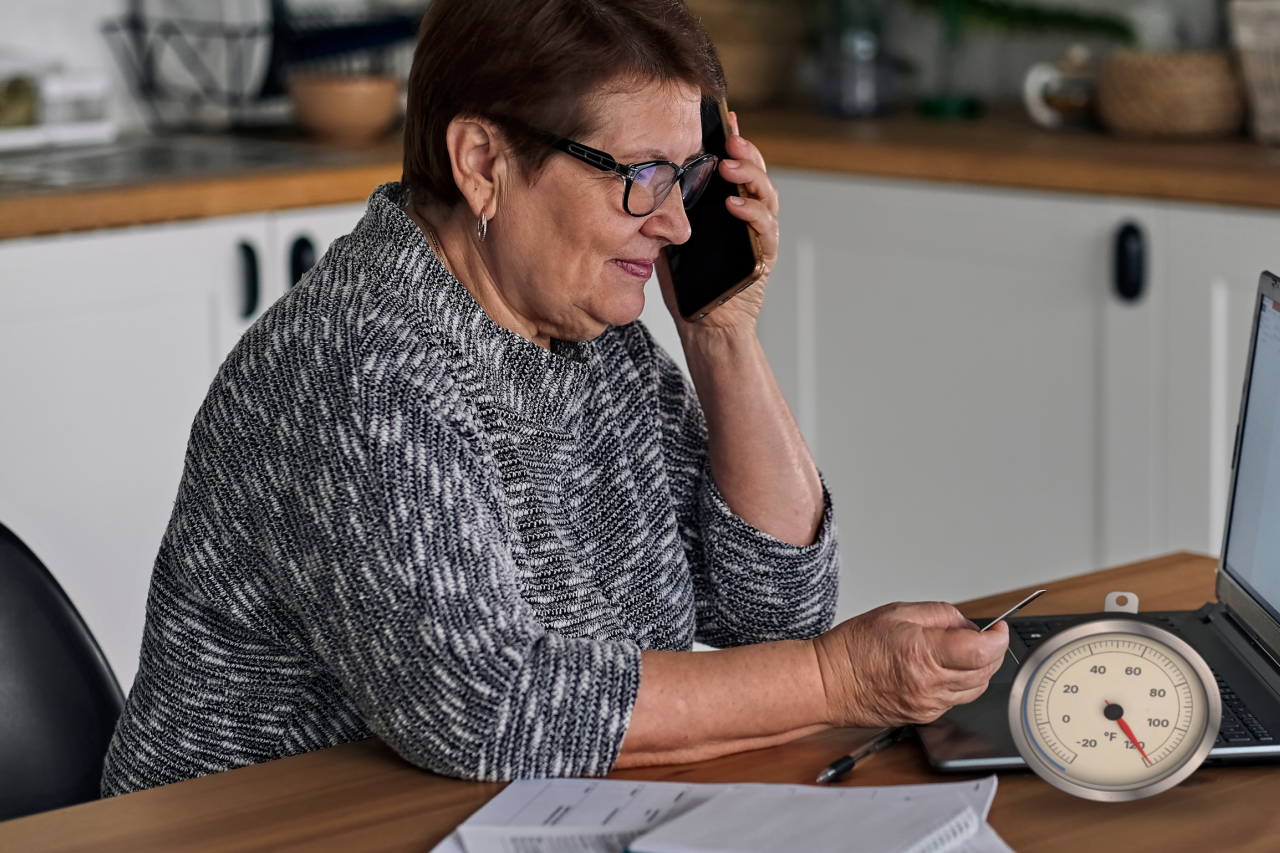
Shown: 118 °F
